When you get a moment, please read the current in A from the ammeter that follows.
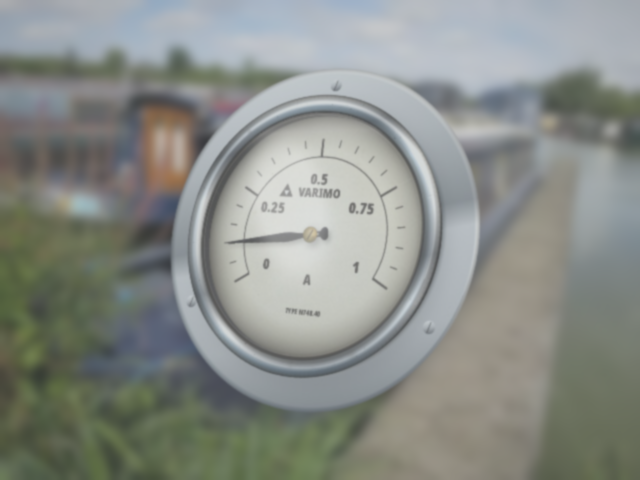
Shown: 0.1 A
